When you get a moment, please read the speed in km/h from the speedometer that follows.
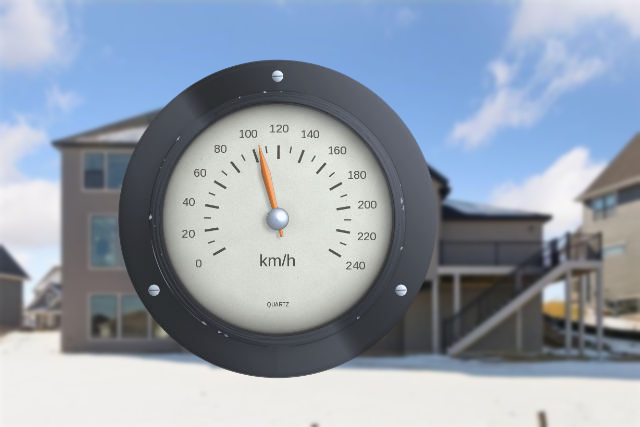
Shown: 105 km/h
